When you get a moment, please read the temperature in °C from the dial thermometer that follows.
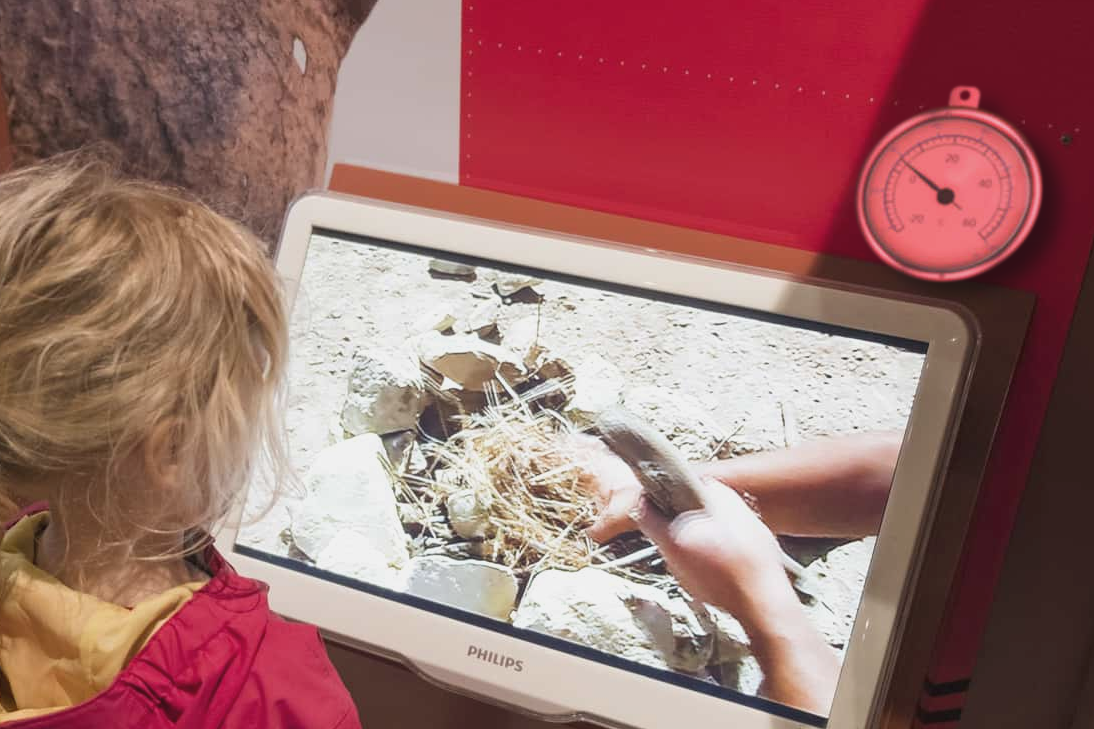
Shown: 4 °C
